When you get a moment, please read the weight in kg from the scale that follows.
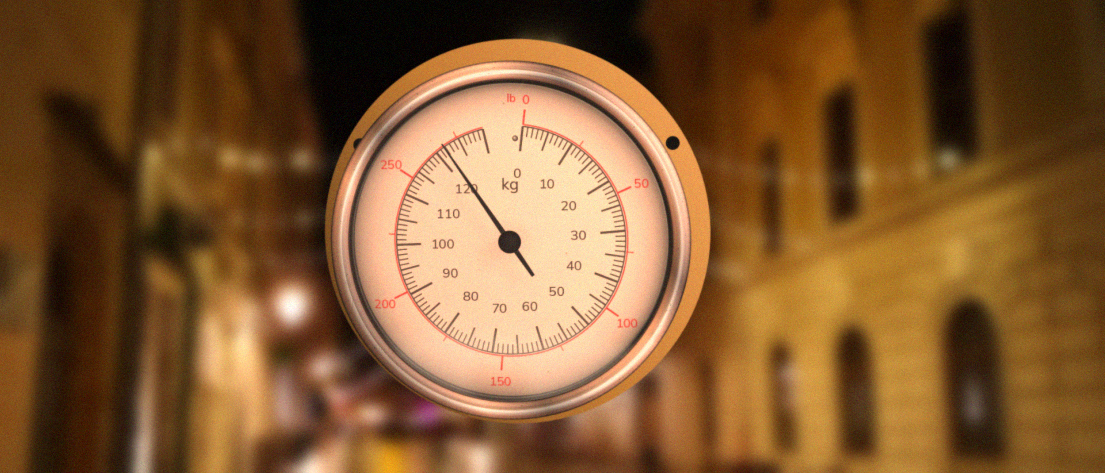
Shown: 122 kg
